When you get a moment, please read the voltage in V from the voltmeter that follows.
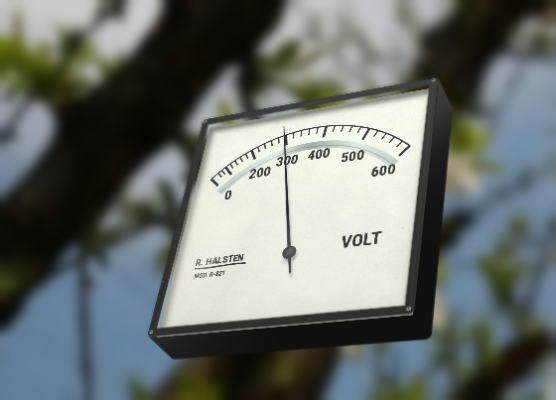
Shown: 300 V
